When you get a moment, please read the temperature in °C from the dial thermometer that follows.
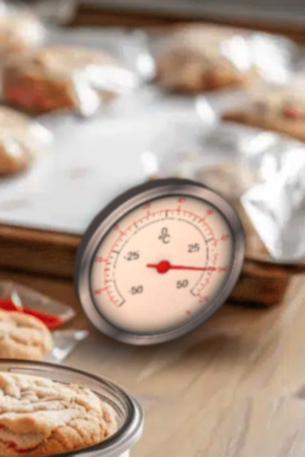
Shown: 37.5 °C
